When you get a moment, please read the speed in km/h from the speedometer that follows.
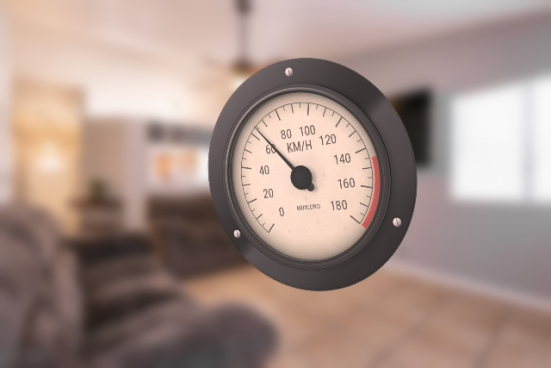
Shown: 65 km/h
